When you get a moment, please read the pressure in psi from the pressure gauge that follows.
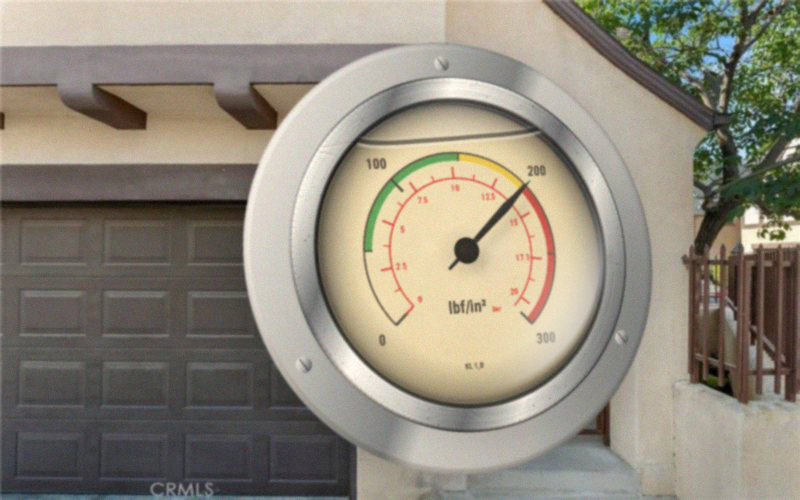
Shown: 200 psi
